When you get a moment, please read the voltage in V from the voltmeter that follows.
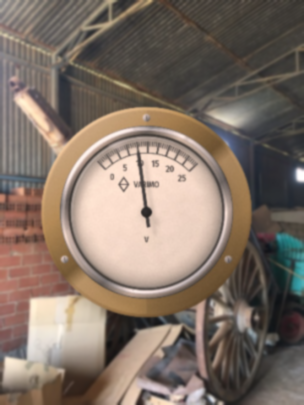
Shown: 10 V
